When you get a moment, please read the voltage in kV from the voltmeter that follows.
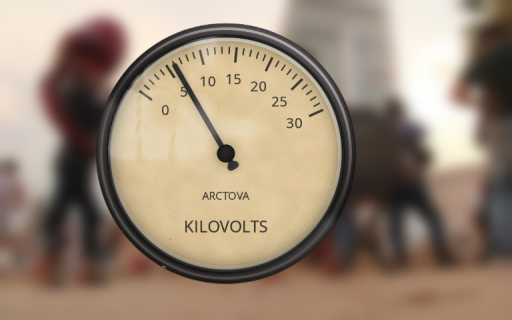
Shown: 6 kV
